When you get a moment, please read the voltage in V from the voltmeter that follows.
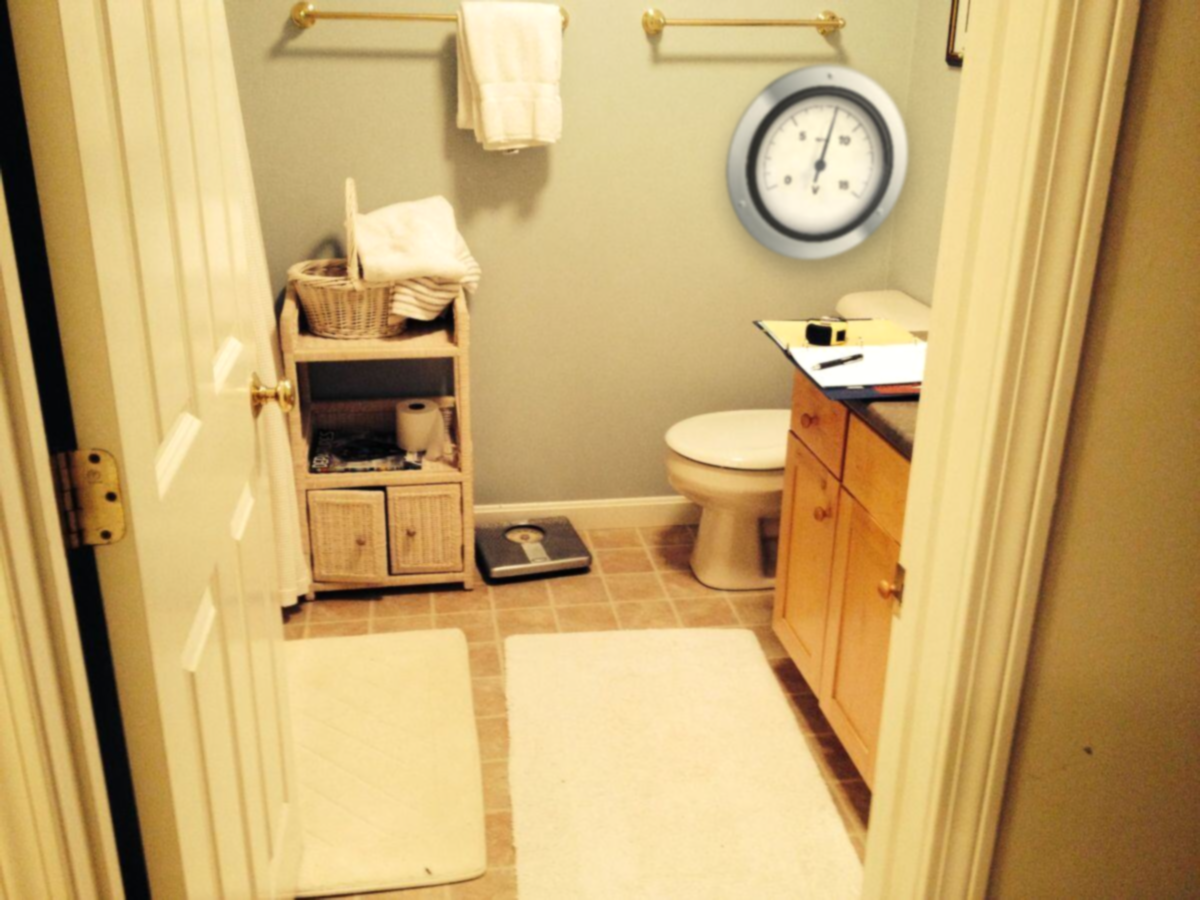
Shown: 8 V
